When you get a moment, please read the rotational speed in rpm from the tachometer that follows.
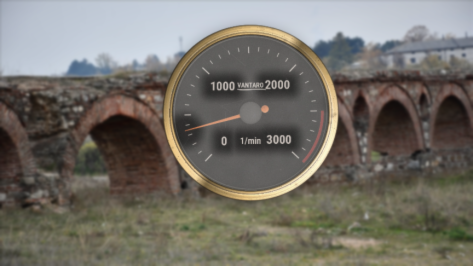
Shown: 350 rpm
